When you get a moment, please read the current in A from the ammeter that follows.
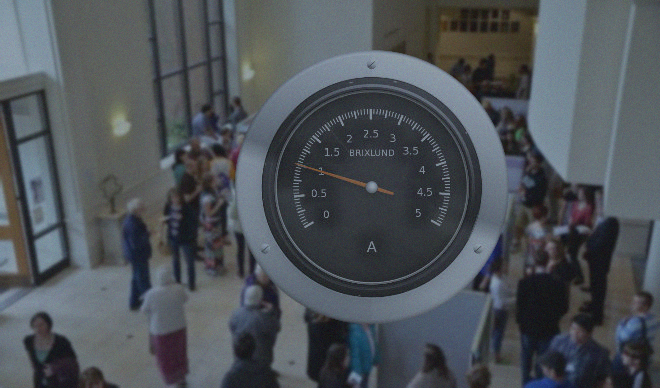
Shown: 1 A
